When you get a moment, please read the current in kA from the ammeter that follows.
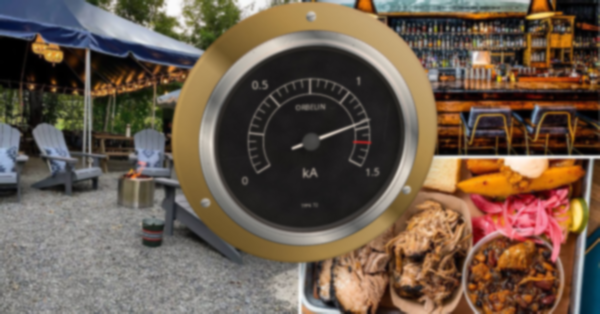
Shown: 1.2 kA
